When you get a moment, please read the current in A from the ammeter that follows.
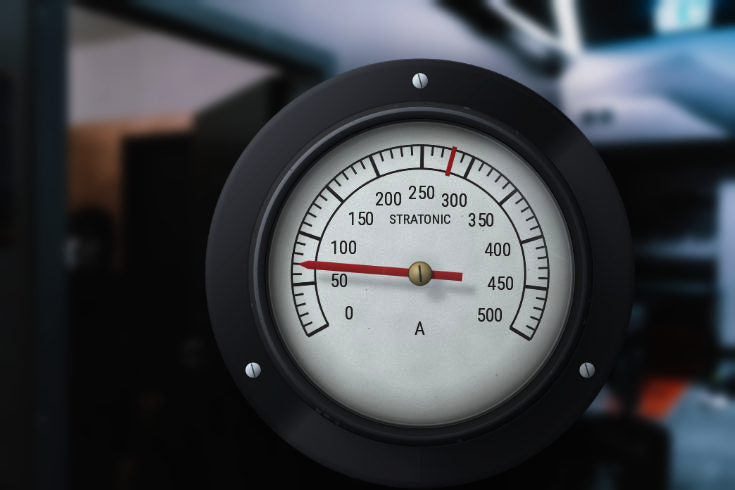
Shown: 70 A
